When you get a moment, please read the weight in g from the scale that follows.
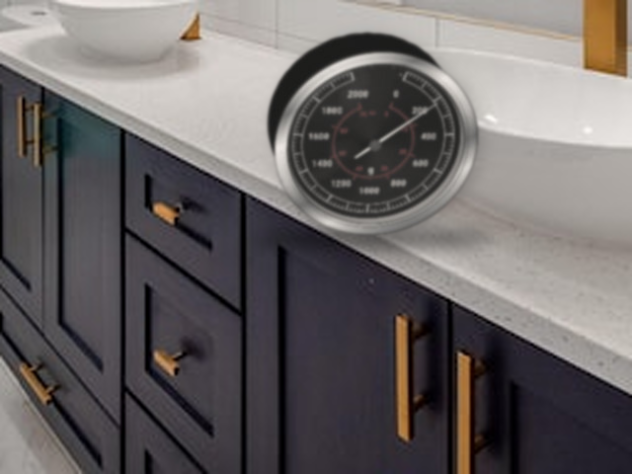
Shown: 200 g
